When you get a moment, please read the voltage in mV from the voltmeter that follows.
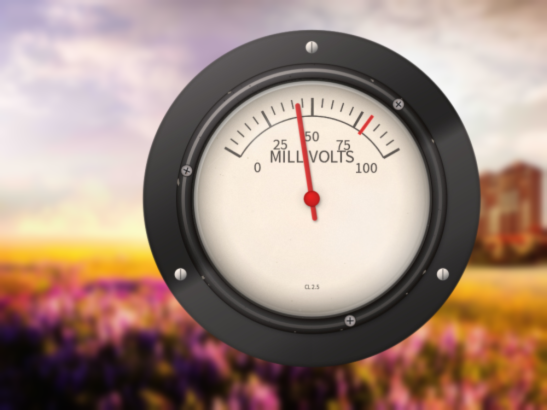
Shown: 42.5 mV
